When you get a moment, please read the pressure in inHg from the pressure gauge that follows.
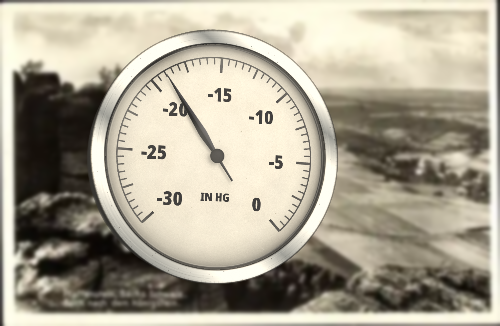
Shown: -19 inHg
